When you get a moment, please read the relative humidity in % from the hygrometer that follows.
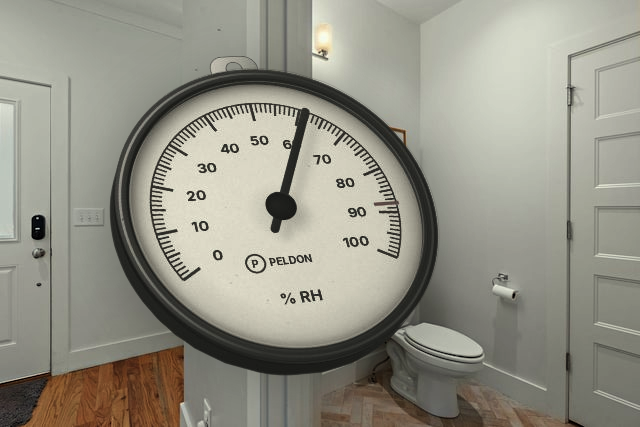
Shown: 61 %
